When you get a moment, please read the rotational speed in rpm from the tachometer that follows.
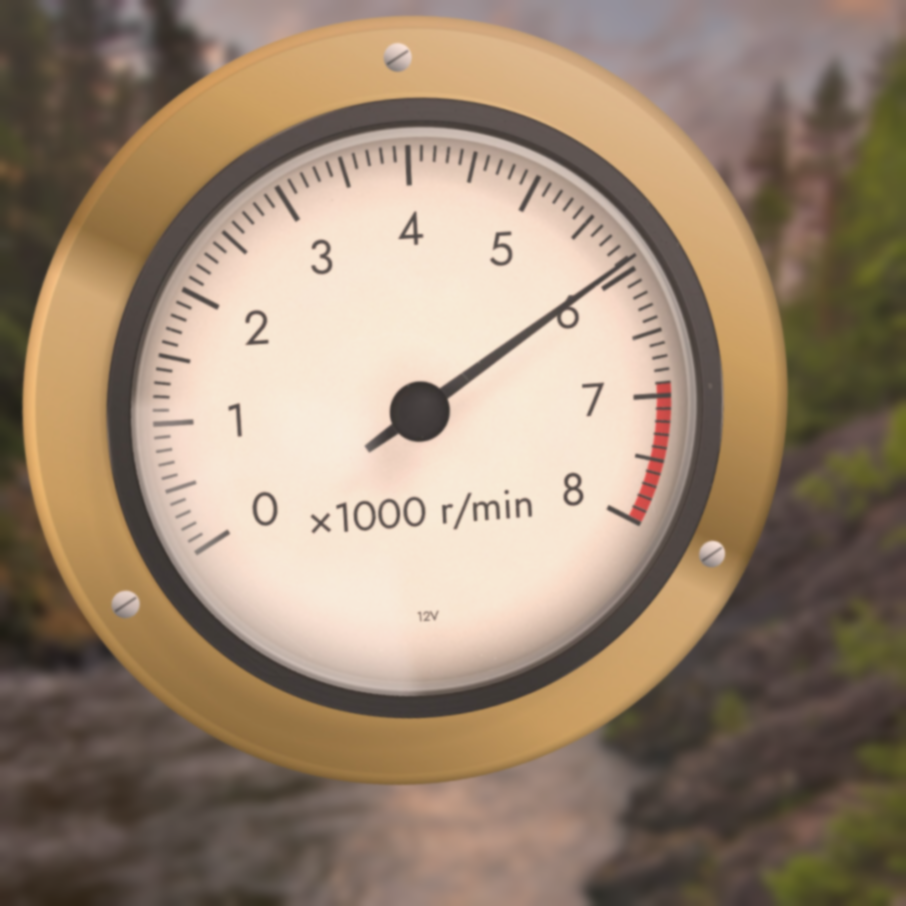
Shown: 5900 rpm
